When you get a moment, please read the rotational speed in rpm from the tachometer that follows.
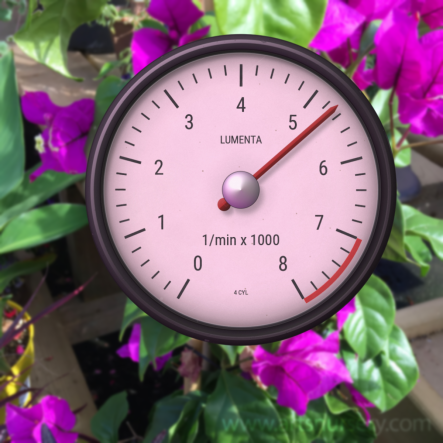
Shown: 5300 rpm
